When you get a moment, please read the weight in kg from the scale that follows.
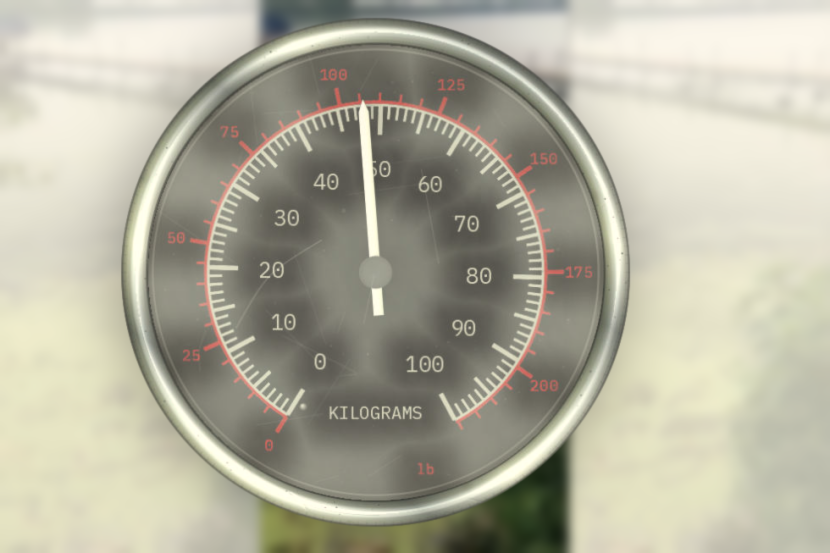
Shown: 48 kg
